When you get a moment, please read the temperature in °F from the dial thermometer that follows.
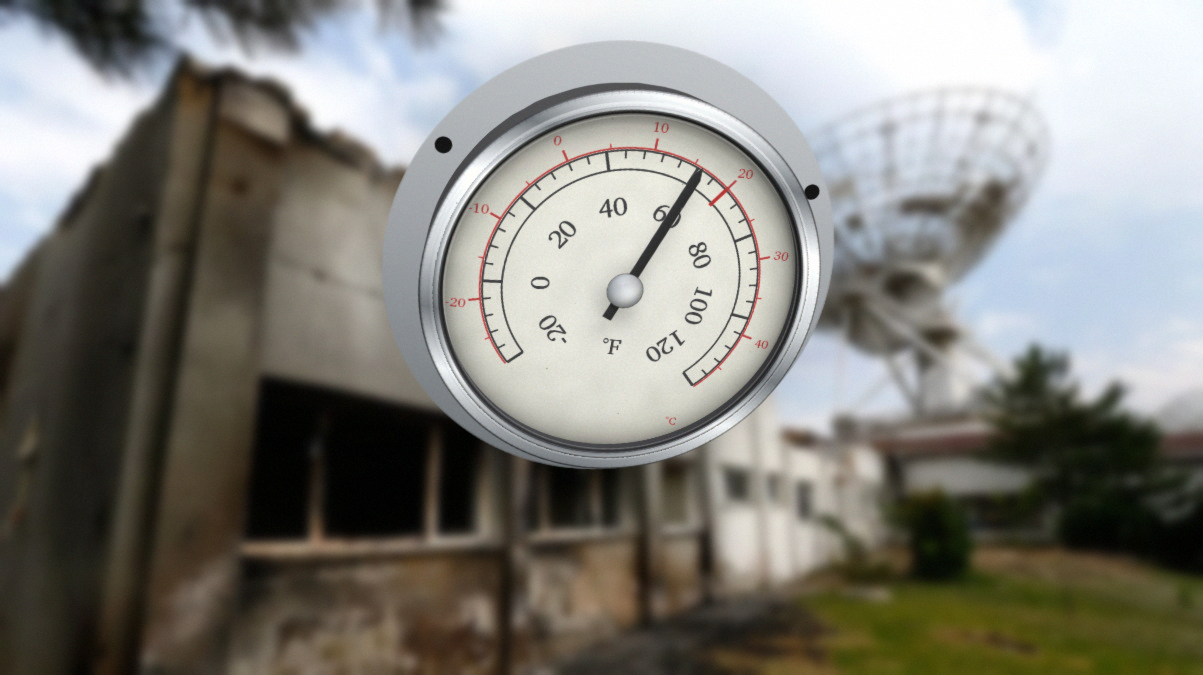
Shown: 60 °F
